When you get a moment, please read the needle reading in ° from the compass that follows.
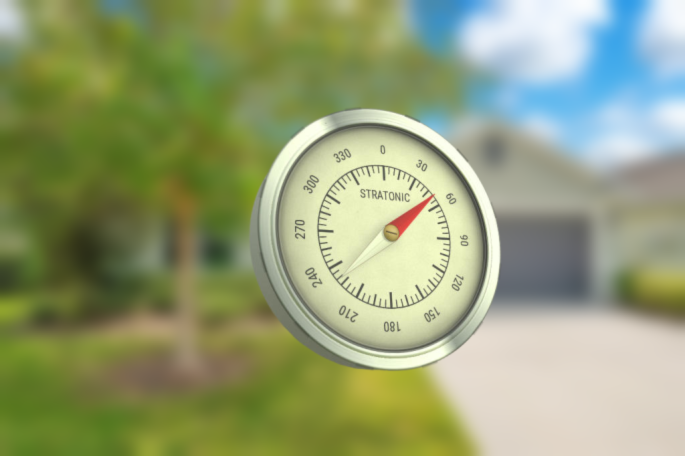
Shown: 50 °
